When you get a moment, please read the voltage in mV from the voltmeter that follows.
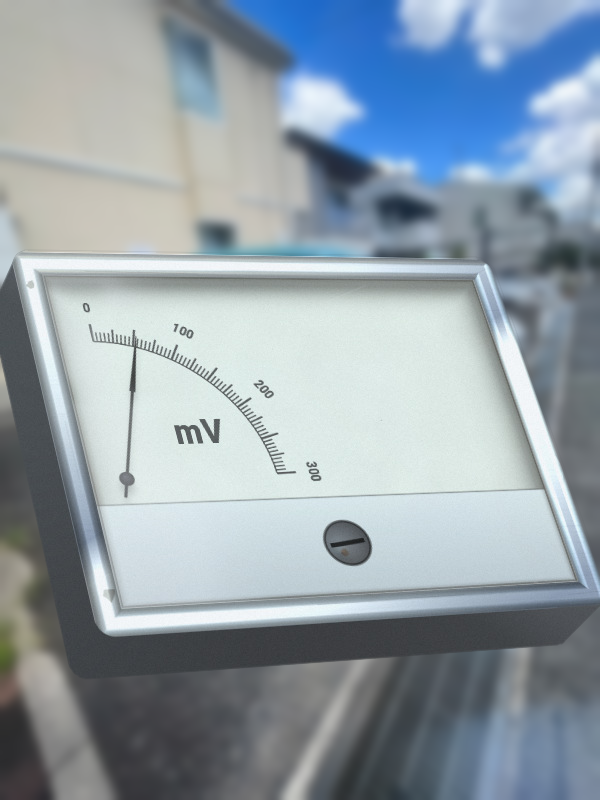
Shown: 50 mV
